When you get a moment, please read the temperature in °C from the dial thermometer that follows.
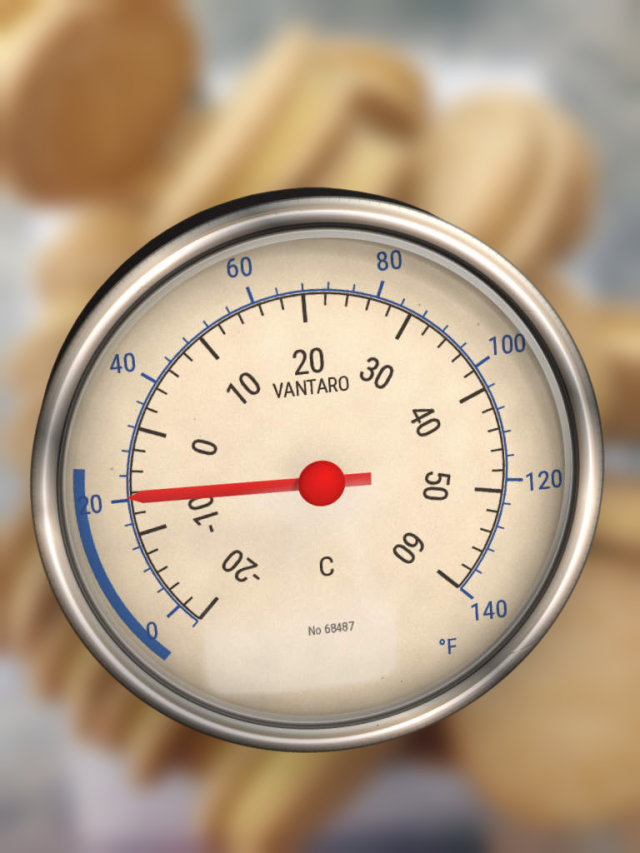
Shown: -6 °C
